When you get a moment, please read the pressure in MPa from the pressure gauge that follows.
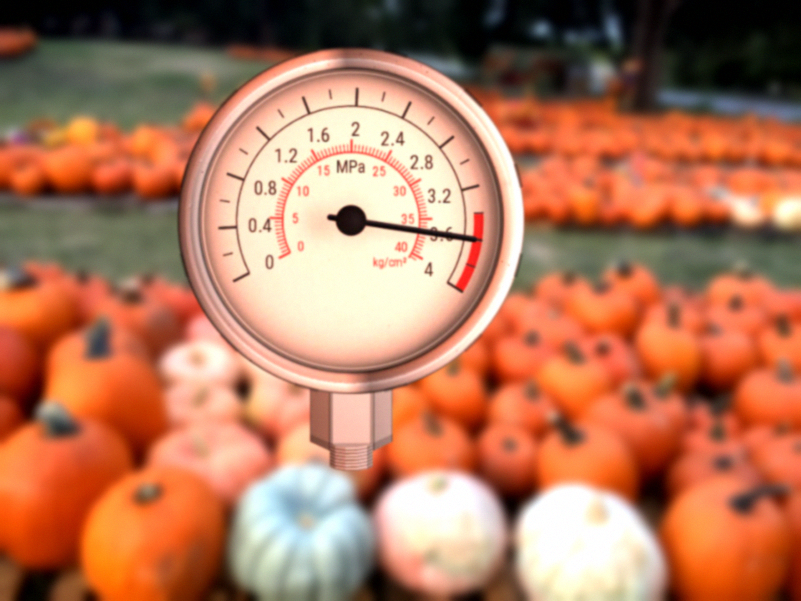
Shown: 3.6 MPa
